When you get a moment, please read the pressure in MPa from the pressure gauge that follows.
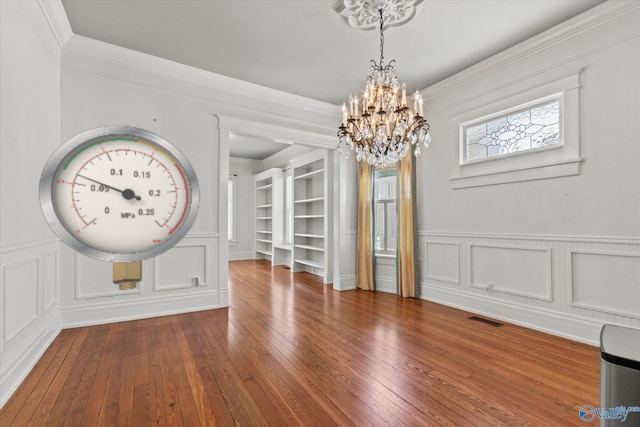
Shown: 0.06 MPa
